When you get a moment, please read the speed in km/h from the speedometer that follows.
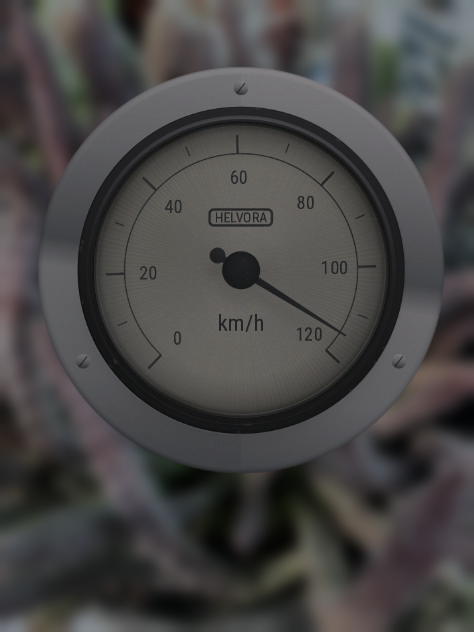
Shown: 115 km/h
